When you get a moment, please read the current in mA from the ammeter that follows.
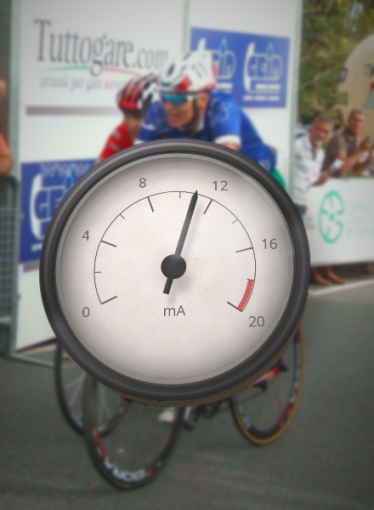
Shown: 11 mA
